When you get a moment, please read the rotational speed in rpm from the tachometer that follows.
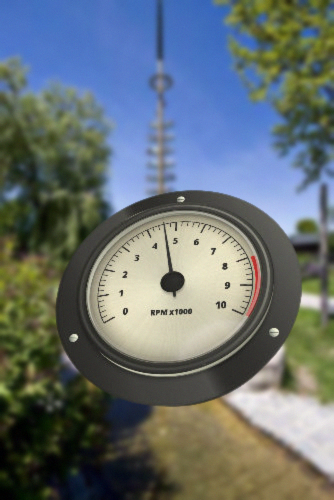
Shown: 4600 rpm
